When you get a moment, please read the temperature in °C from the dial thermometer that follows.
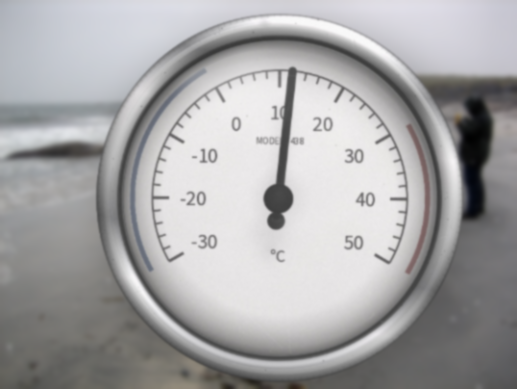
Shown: 12 °C
